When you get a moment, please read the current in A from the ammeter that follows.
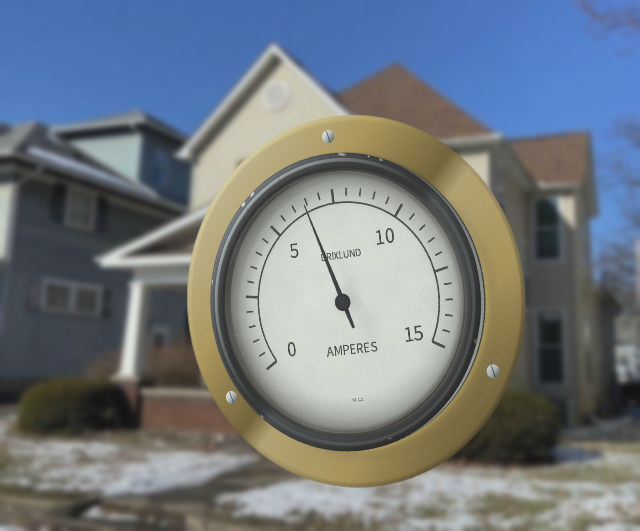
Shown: 6.5 A
